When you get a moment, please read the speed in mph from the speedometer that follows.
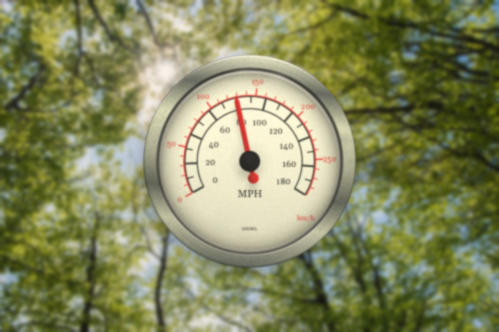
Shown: 80 mph
